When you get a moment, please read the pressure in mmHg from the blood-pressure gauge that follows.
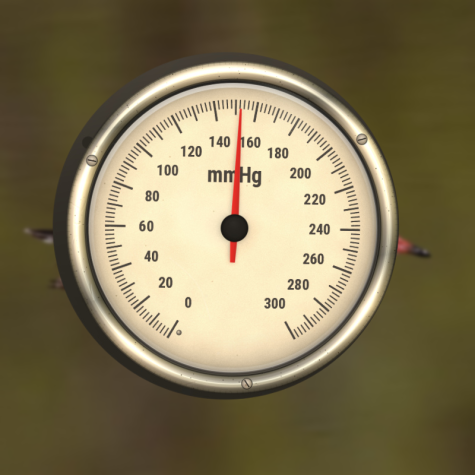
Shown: 152 mmHg
